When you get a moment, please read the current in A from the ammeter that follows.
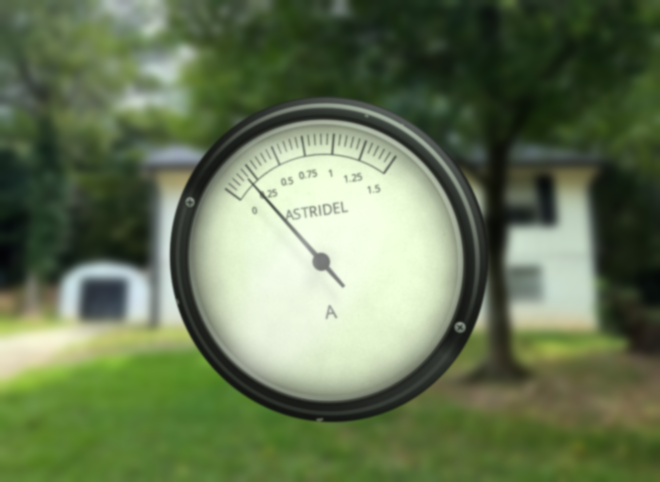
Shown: 0.2 A
